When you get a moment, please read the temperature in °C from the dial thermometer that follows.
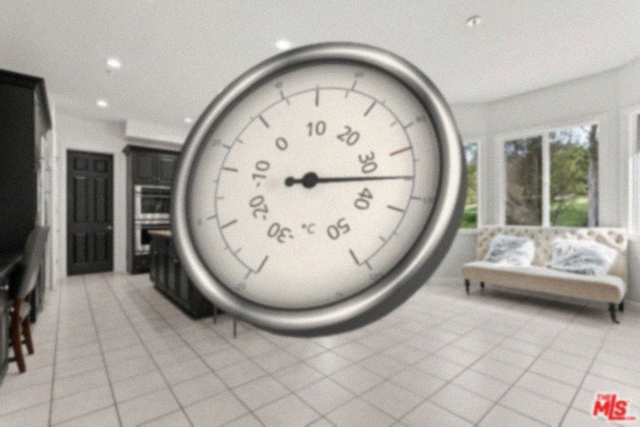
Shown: 35 °C
